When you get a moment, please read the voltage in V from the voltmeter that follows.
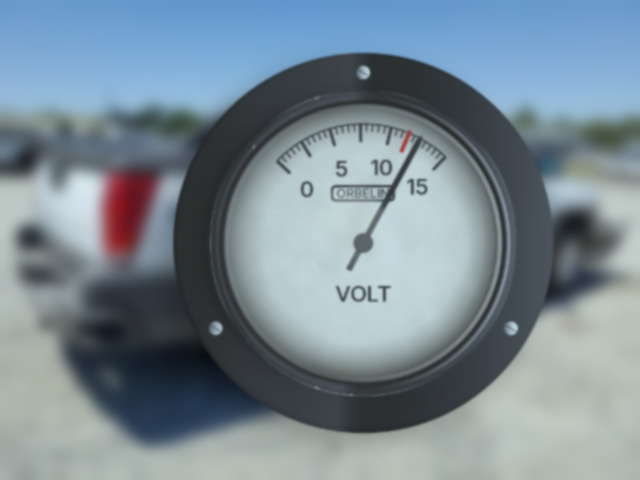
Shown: 12.5 V
